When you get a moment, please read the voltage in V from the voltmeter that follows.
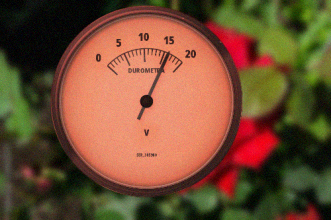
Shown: 16 V
